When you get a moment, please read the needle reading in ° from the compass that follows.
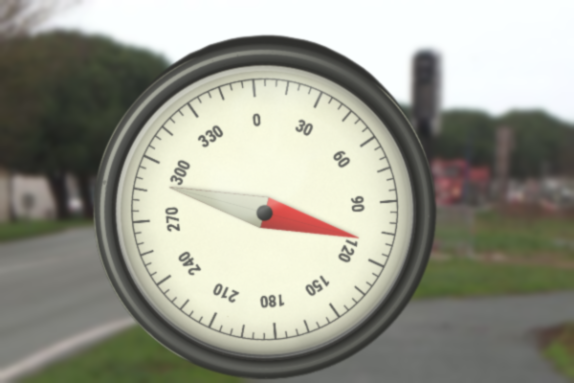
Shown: 110 °
